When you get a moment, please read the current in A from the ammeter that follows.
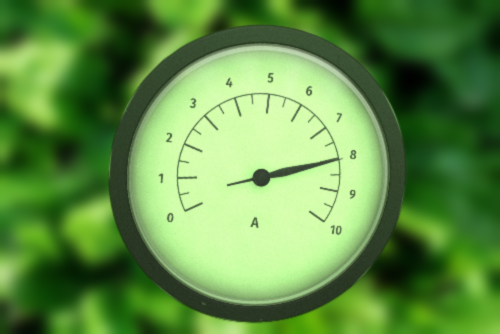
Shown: 8 A
